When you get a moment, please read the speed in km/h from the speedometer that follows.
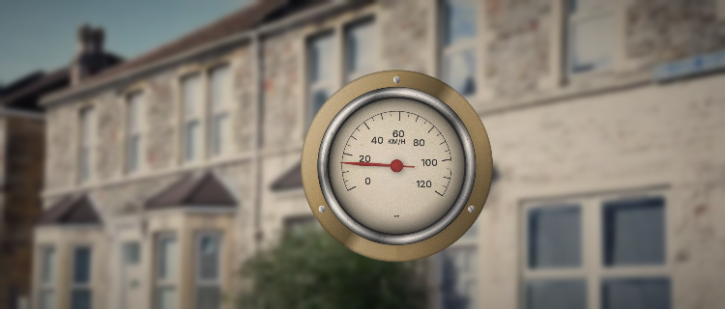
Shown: 15 km/h
